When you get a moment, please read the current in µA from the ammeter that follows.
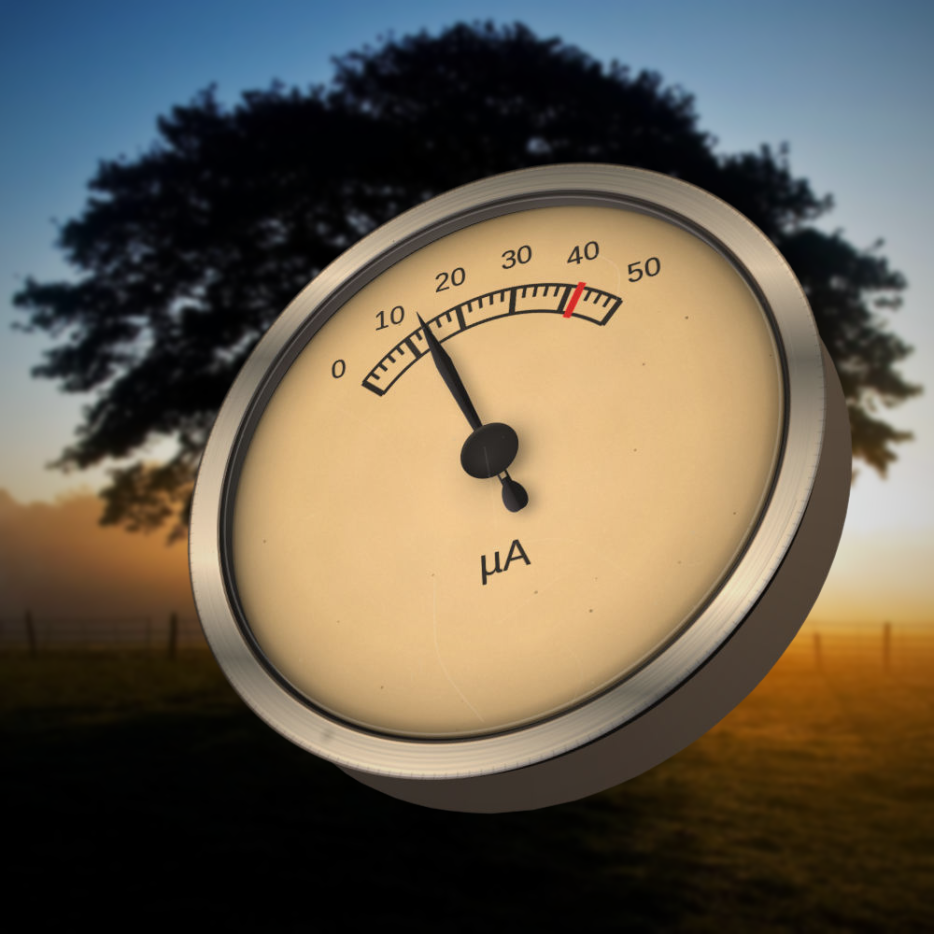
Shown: 14 µA
